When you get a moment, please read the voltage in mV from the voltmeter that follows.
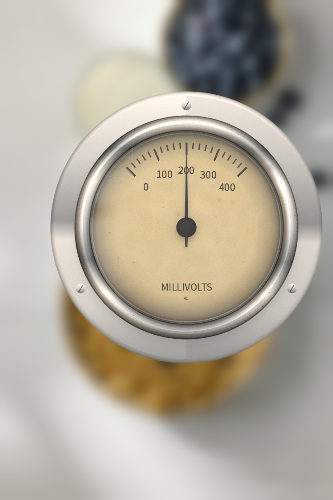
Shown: 200 mV
